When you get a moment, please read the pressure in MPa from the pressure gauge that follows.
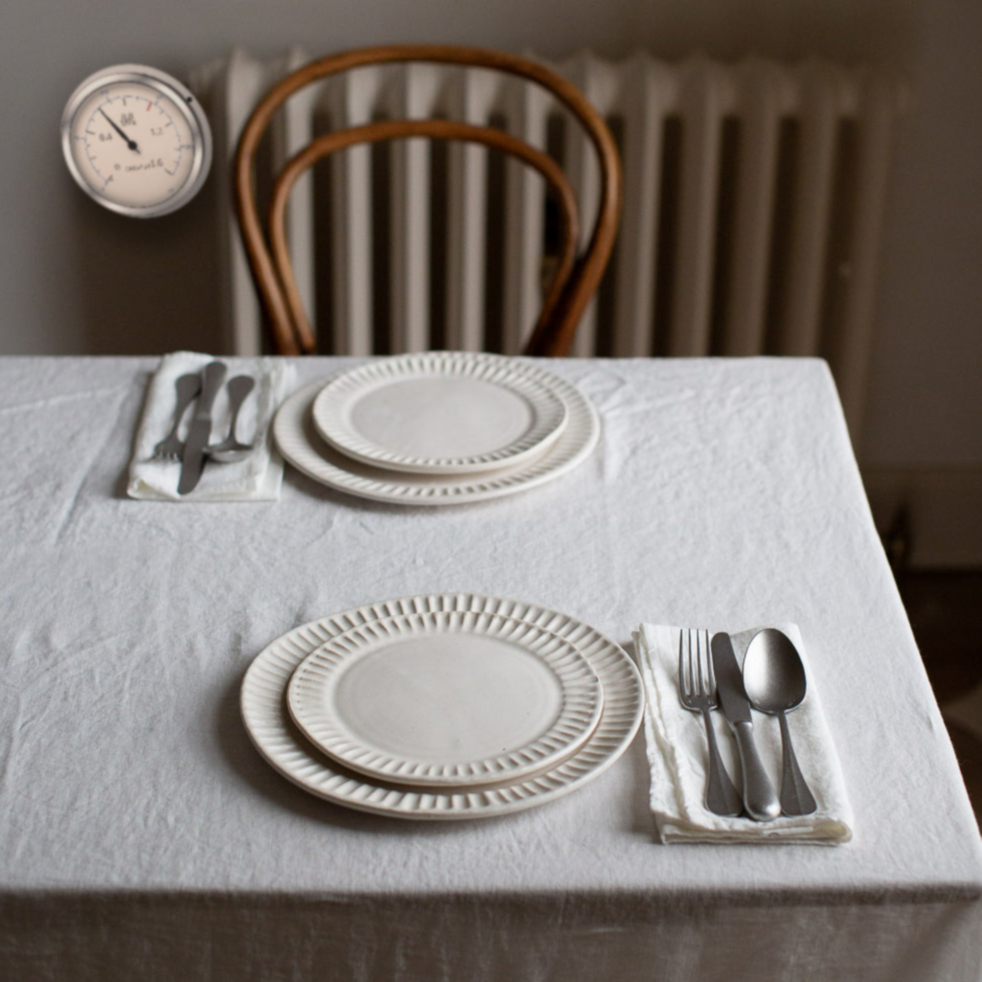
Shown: 0.6 MPa
